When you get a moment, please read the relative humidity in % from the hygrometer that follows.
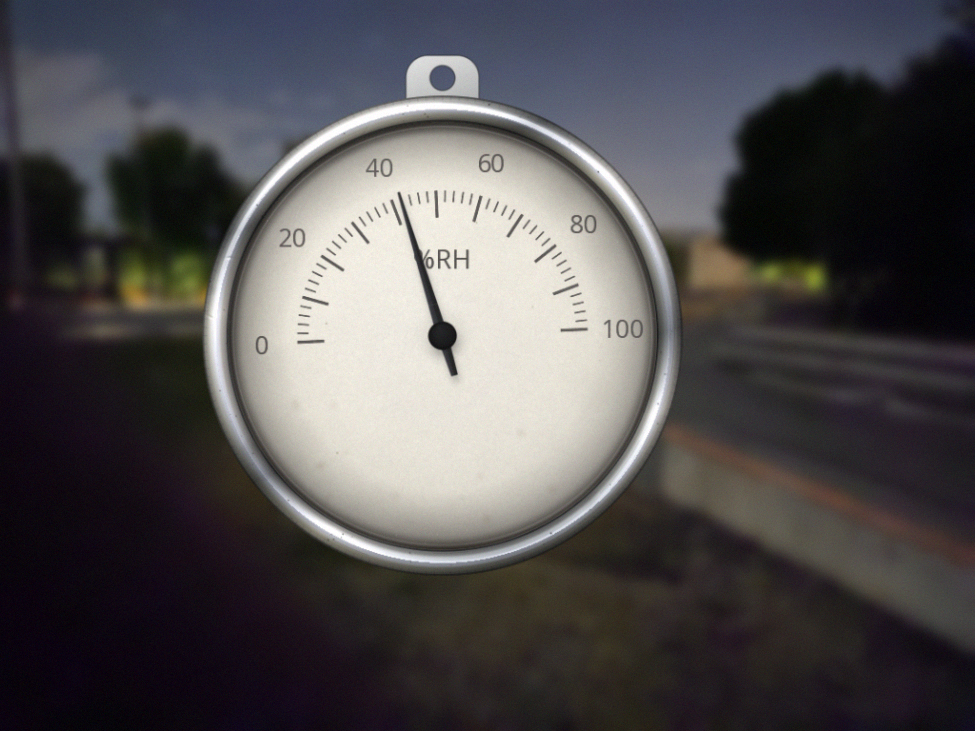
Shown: 42 %
